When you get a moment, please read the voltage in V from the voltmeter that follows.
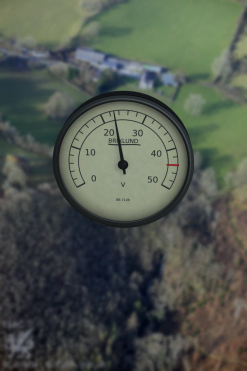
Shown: 23 V
